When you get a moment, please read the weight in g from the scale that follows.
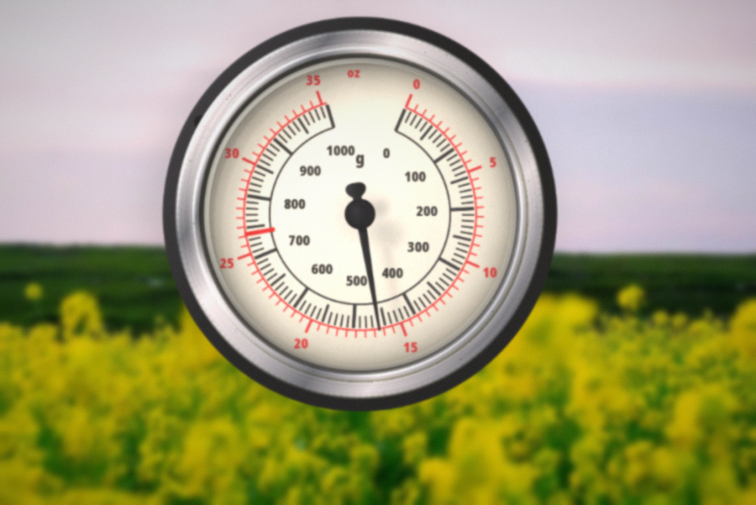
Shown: 460 g
